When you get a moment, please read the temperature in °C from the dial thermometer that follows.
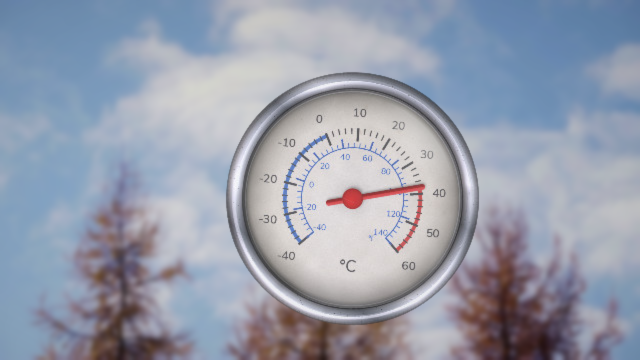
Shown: 38 °C
